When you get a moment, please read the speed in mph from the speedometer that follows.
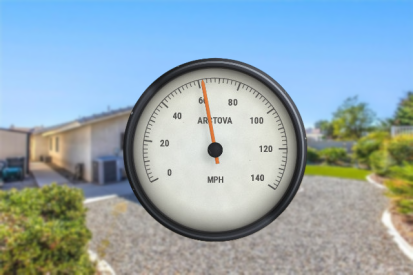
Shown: 62 mph
